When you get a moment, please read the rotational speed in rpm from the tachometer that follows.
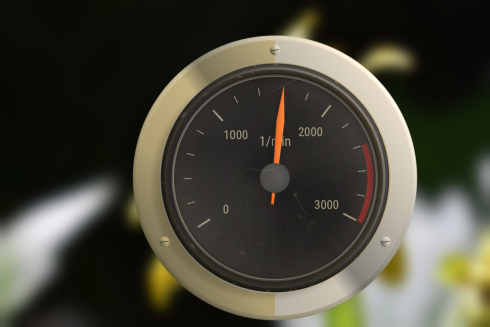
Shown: 1600 rpm
